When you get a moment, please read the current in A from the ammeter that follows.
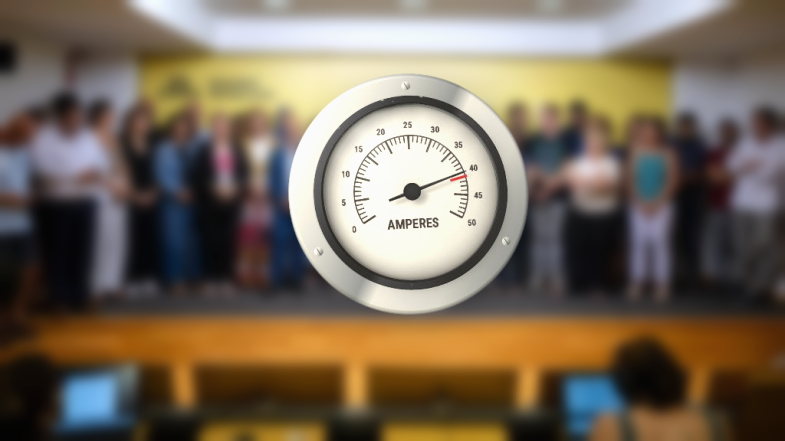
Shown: 40 A
